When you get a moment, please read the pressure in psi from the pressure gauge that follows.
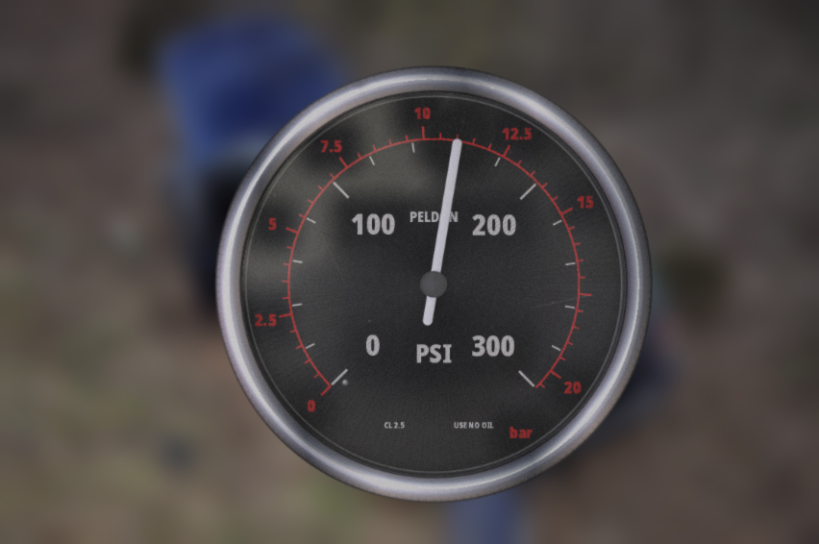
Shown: 160 psi
